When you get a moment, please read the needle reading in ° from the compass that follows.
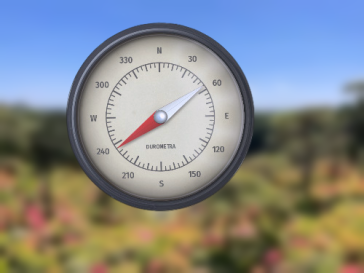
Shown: 235 °
